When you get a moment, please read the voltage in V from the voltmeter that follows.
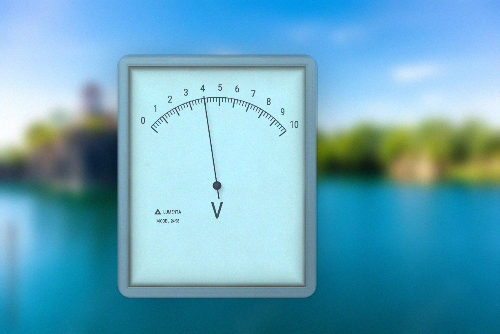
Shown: 4 V
